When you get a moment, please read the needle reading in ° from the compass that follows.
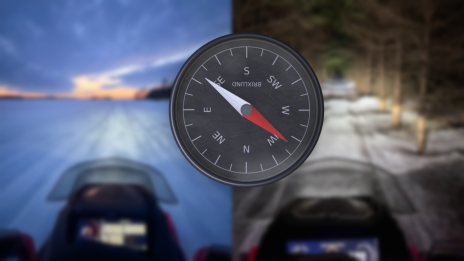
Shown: 307.5 °
